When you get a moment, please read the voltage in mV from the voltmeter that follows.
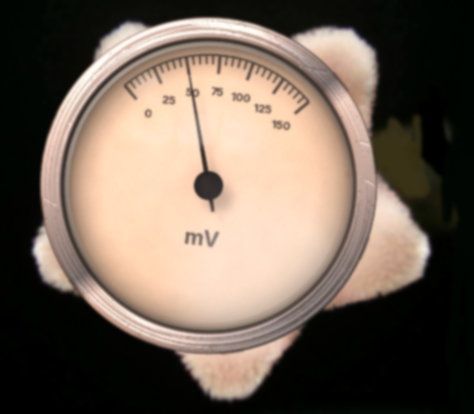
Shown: 50 mV
